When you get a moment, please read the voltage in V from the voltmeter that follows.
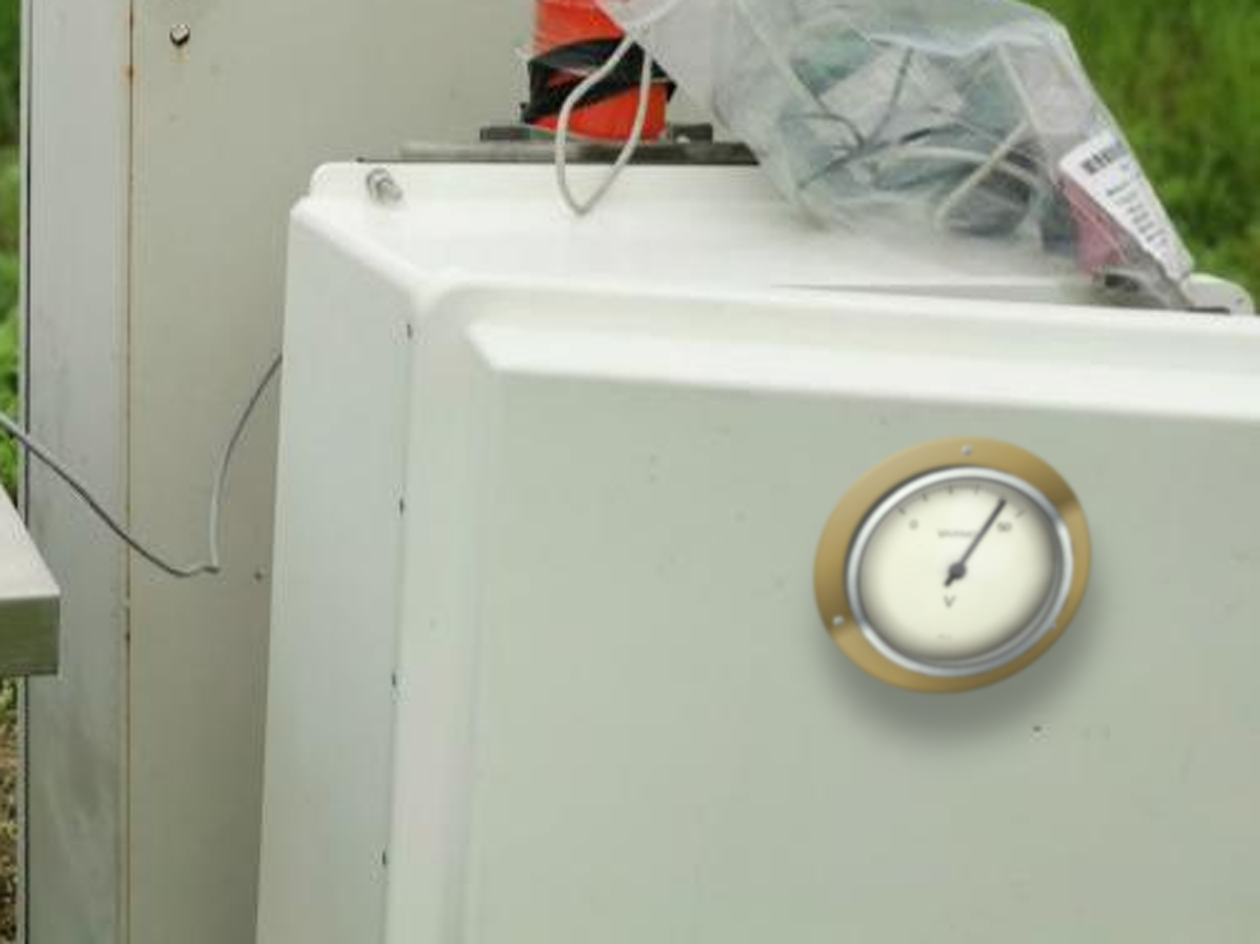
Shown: 40 V
